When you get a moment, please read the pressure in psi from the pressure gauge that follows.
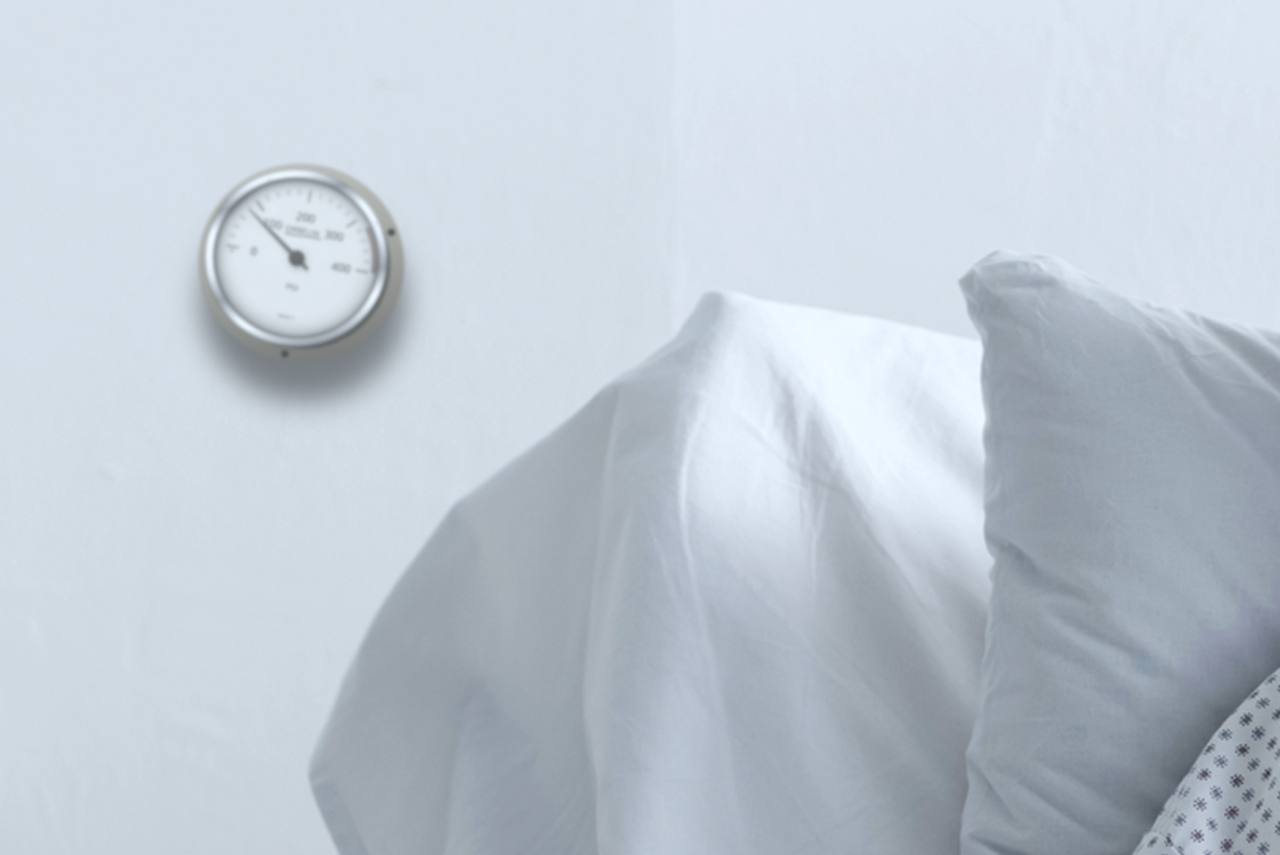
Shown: 80 psi
